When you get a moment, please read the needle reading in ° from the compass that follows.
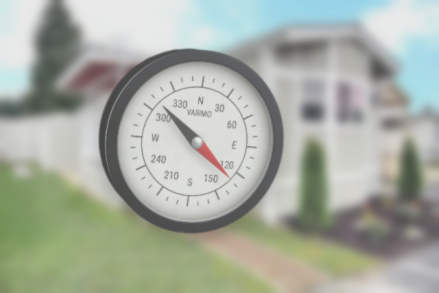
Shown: 130 °
